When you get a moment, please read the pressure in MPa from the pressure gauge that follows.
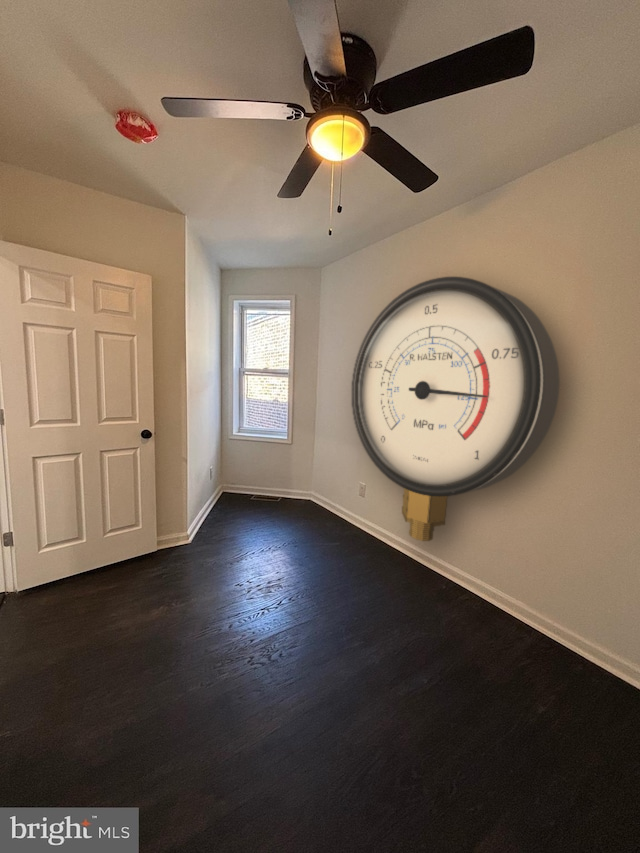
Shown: 0.85 MPa
